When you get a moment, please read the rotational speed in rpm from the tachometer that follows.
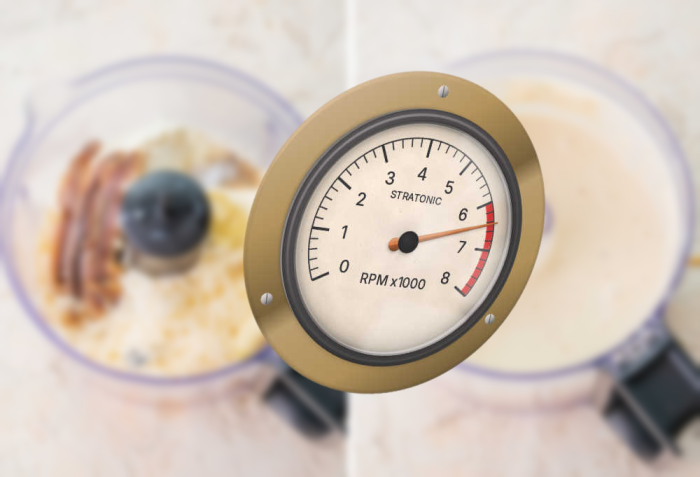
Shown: 6400 rpm
